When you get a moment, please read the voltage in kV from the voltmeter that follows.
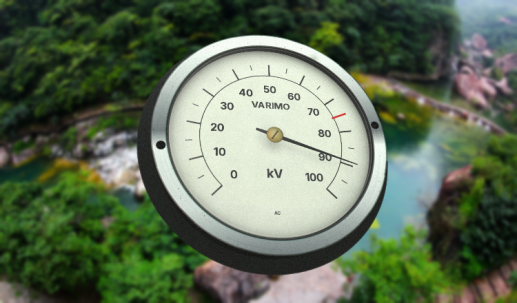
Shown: 90 kV
